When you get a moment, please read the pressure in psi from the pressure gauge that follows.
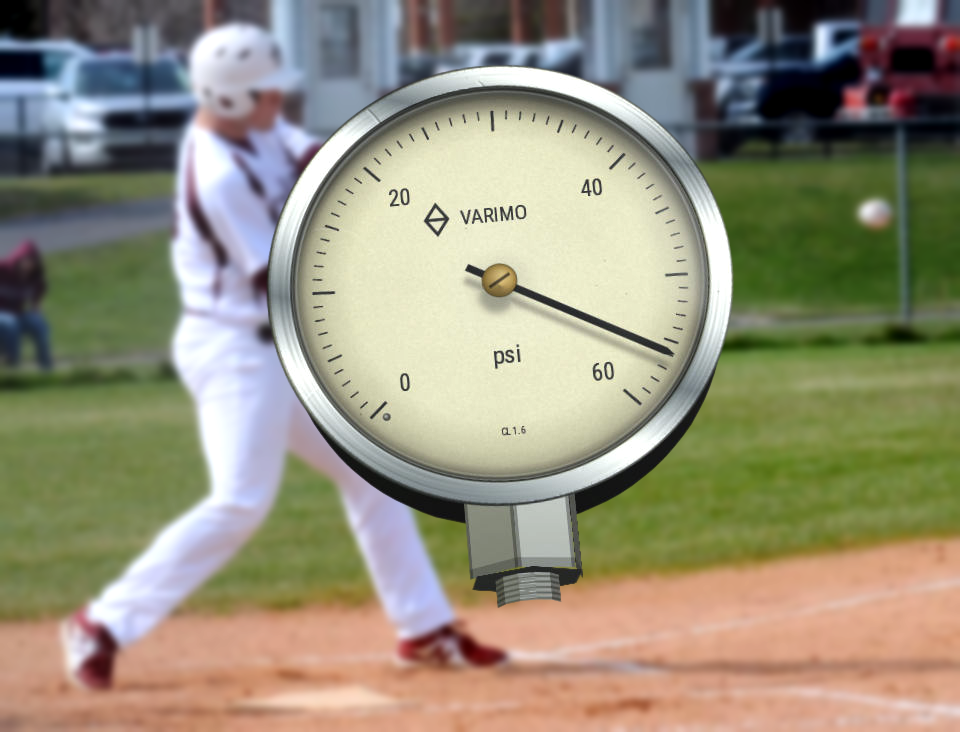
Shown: 56 psi
